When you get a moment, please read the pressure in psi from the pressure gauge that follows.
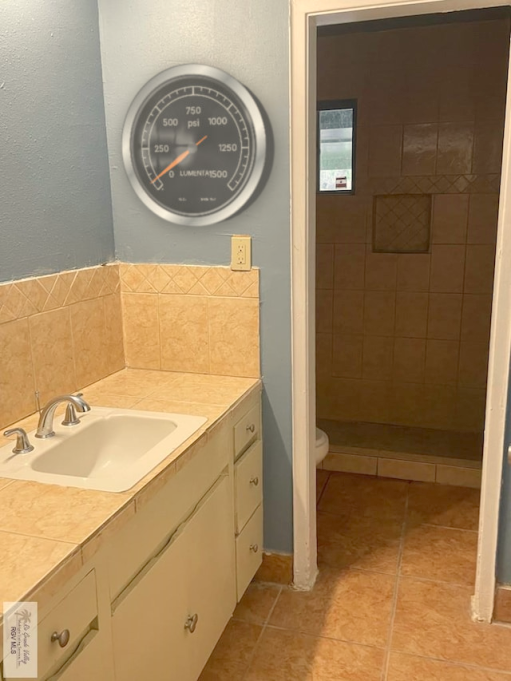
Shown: 50 psi
